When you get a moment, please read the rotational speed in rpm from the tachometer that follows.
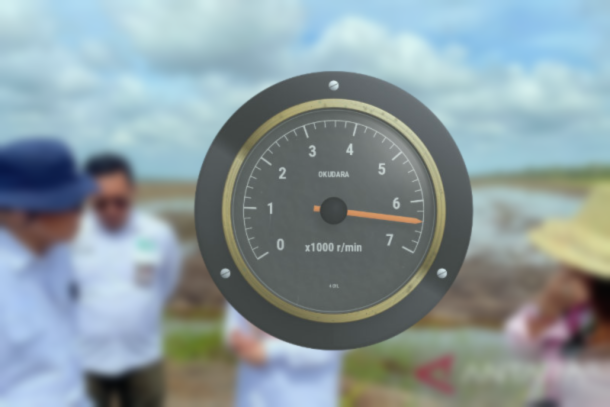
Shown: 6400 rpm
